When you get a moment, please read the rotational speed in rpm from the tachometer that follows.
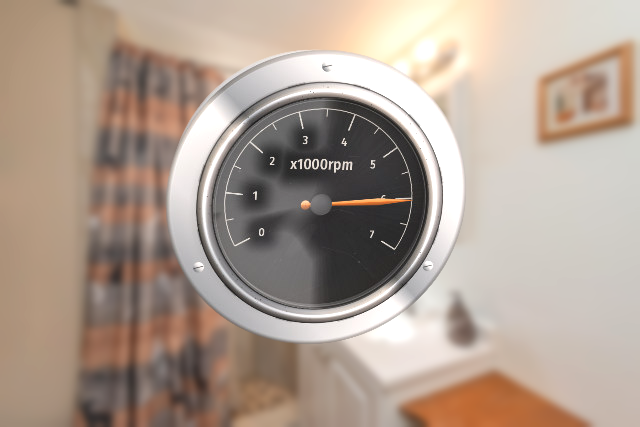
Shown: 6000 rpm
